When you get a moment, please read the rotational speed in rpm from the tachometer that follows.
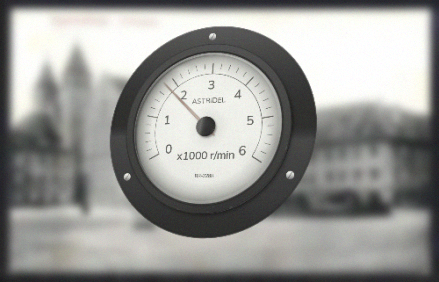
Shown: 1800 rpm
